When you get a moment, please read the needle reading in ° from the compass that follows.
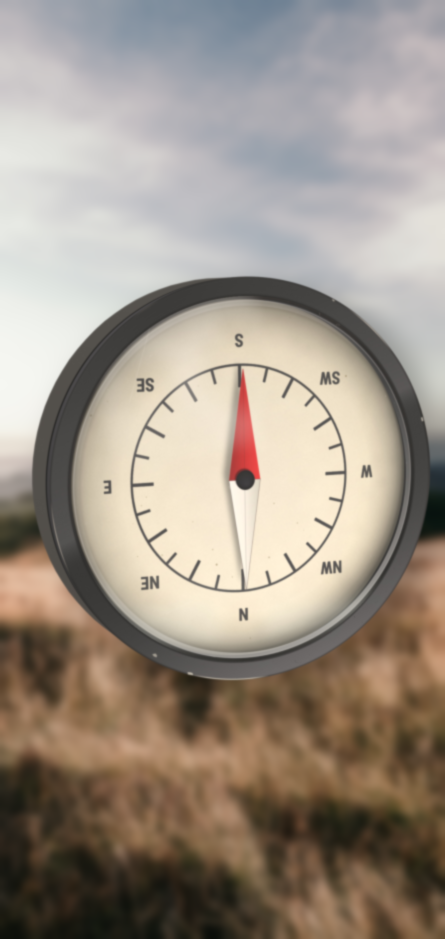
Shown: 180 °
